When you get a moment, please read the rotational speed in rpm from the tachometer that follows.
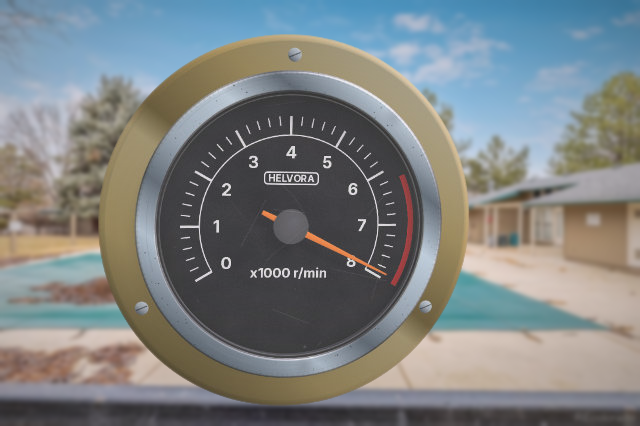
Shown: 7900 rpm
